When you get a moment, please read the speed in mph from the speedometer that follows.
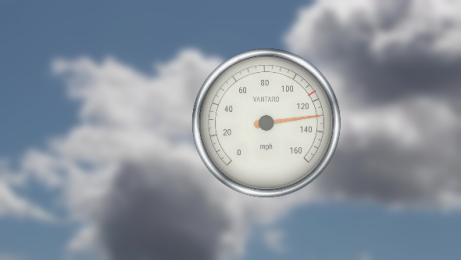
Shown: 130 mph
